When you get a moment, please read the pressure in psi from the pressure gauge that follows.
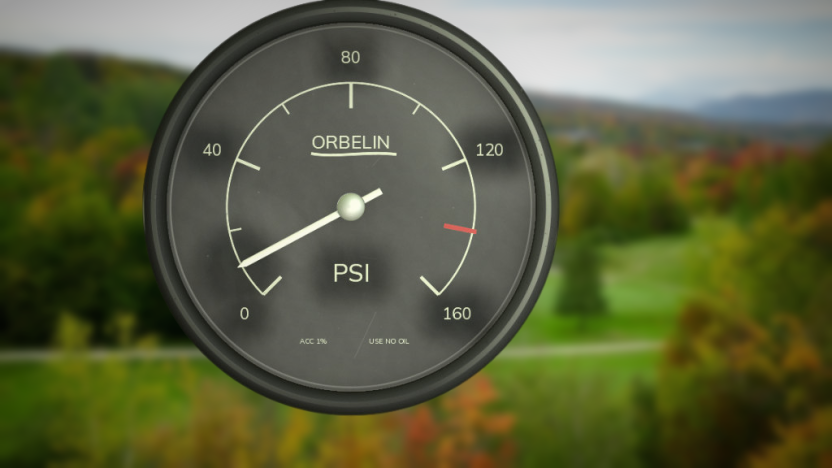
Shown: 10 psi
